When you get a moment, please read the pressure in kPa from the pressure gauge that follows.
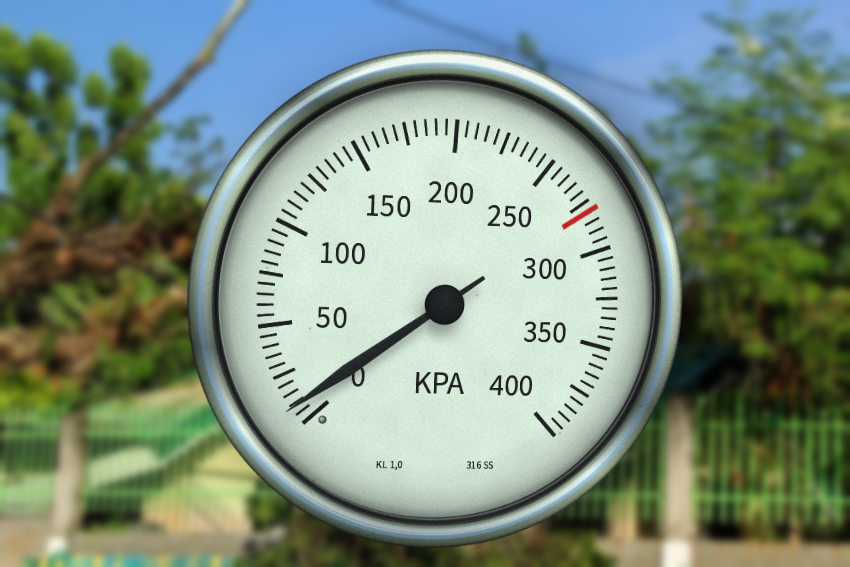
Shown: 10 kPa
